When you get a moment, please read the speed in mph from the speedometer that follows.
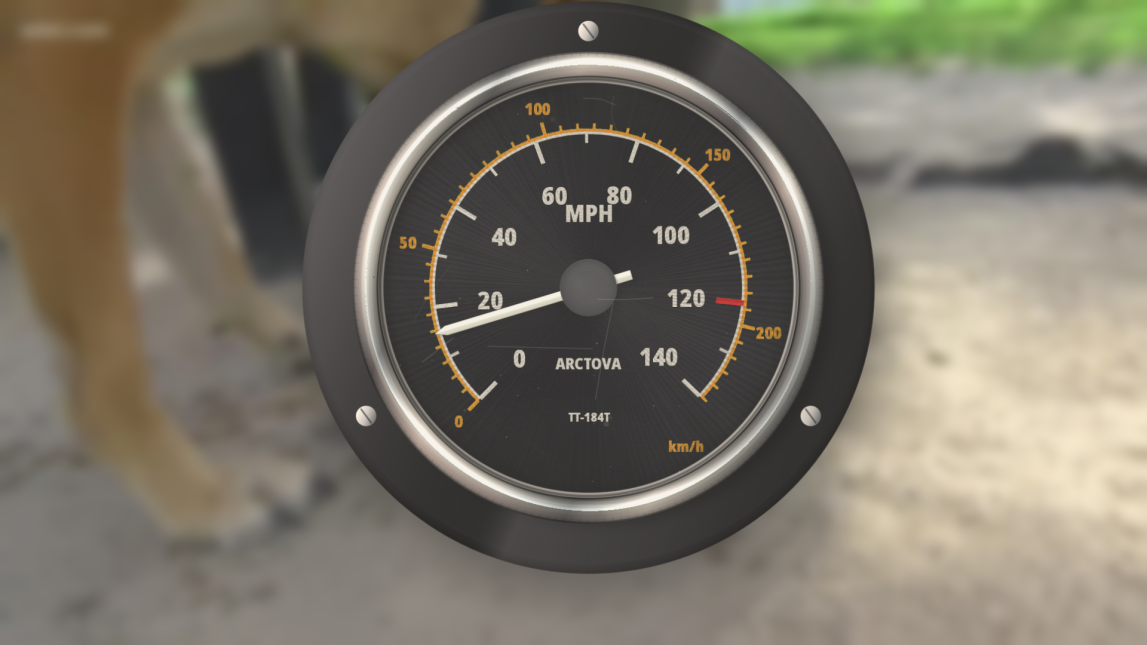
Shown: 15 mph
